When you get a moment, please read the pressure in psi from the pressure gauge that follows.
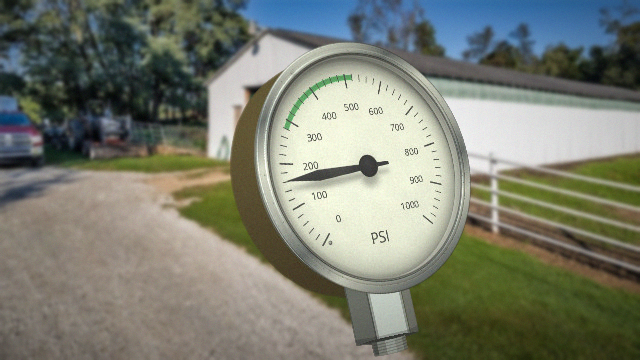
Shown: 160 psi
